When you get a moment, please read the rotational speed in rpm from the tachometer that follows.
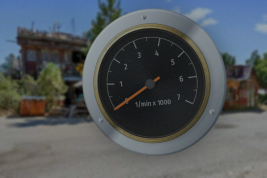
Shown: 0 rpm
